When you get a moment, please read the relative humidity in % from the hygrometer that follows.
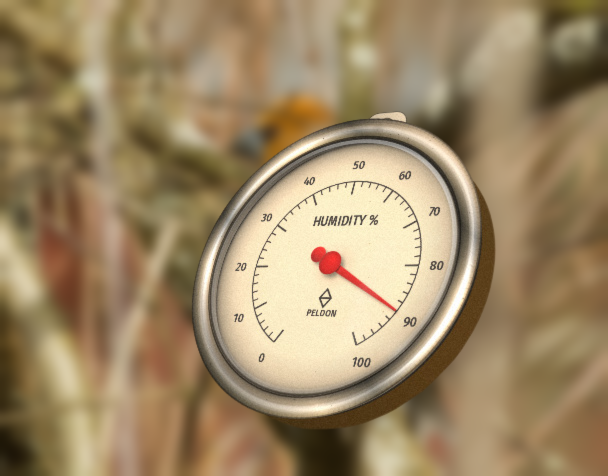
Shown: 90 %
